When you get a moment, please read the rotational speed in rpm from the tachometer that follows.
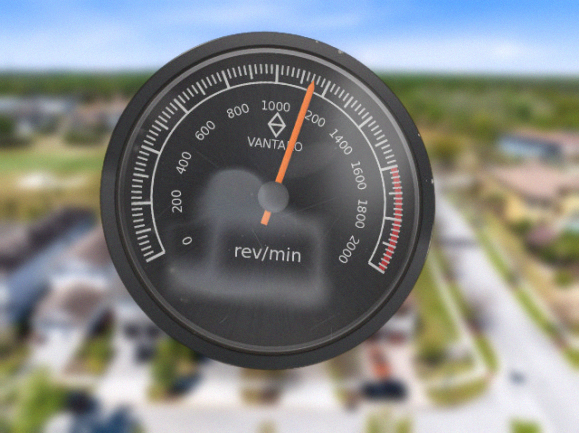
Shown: 1140 rpm
